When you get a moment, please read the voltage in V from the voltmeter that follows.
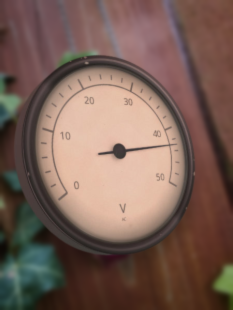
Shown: 43 V
